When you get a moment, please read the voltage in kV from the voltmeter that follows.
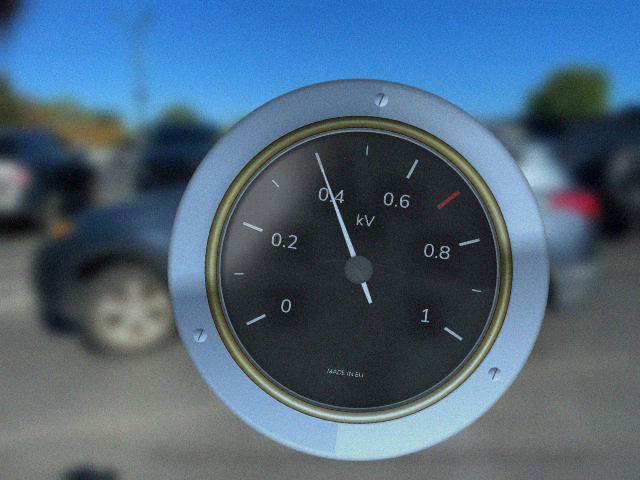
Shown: 0.4 kV
